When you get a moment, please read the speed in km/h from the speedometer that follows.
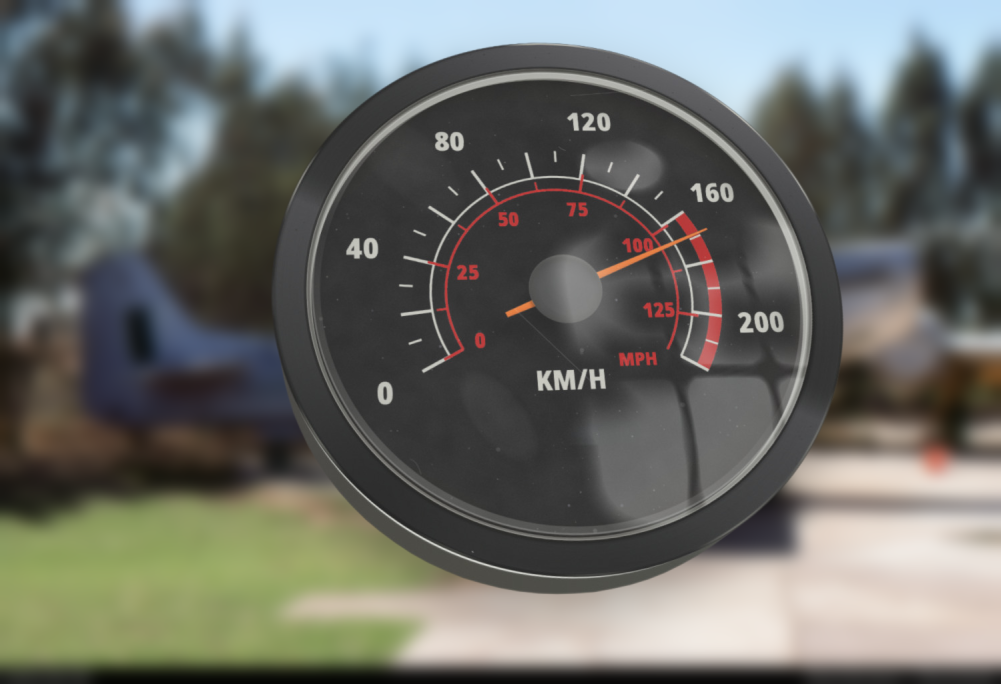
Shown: 170 km/h
